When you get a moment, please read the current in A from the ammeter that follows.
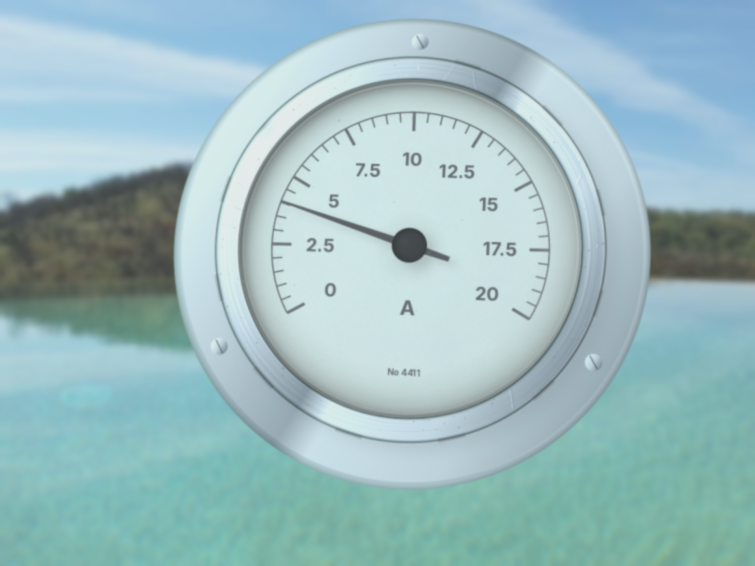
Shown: 4 A
